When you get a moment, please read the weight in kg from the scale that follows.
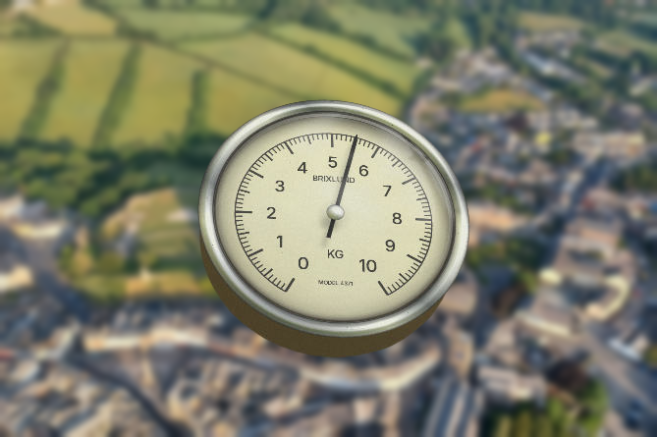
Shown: 5.5 kg
